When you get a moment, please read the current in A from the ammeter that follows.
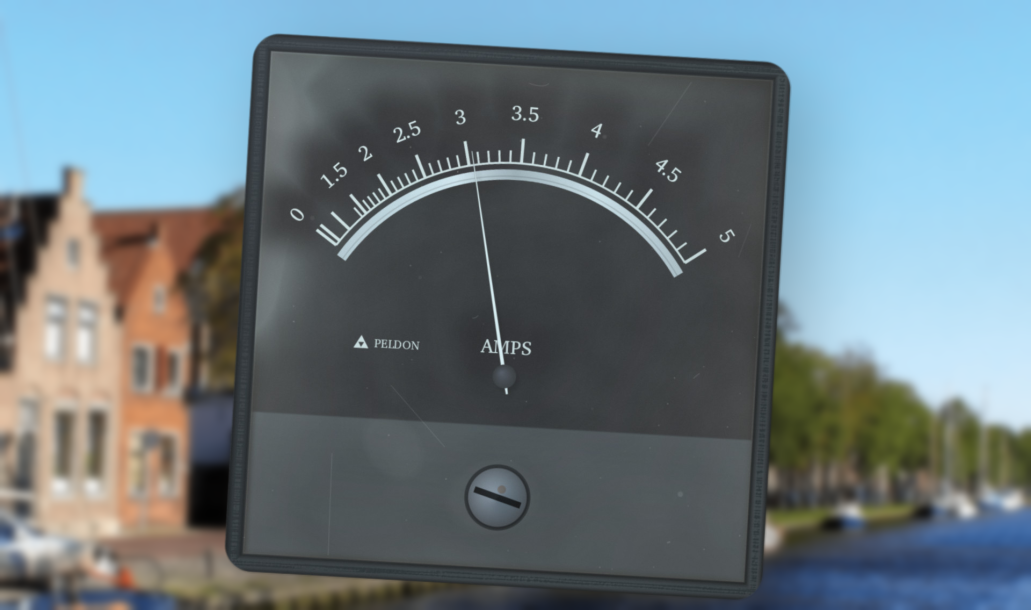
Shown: 3.05 A
